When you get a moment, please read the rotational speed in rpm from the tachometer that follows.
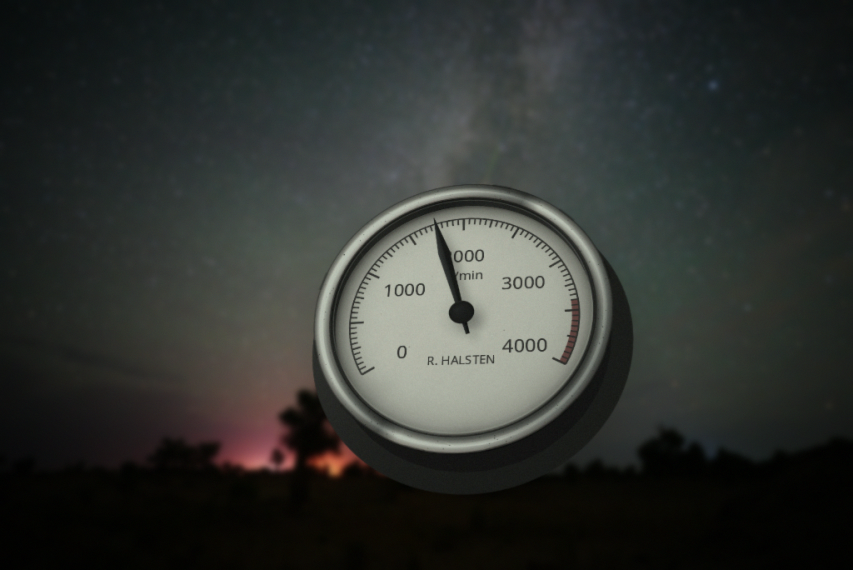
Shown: 1750 rpm
